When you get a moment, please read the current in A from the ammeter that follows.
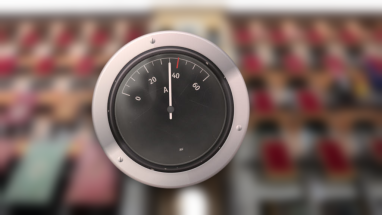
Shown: 35 A
